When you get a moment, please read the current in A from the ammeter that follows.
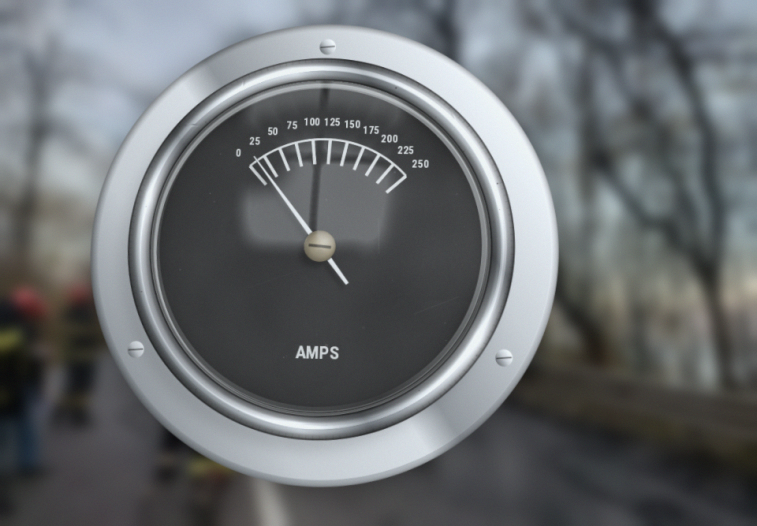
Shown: 12.5 A
